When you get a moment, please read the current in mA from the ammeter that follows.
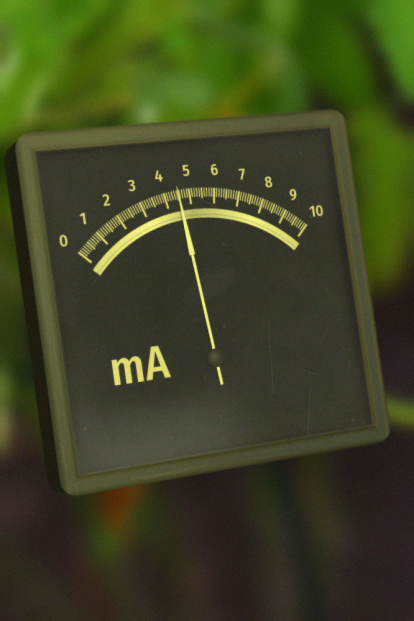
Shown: 4.5 mA
